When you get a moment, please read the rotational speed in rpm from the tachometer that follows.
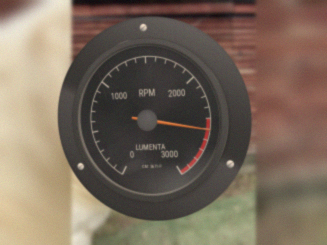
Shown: 2500 rpm
